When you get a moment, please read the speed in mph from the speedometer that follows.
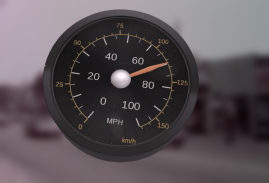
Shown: 70 mph
